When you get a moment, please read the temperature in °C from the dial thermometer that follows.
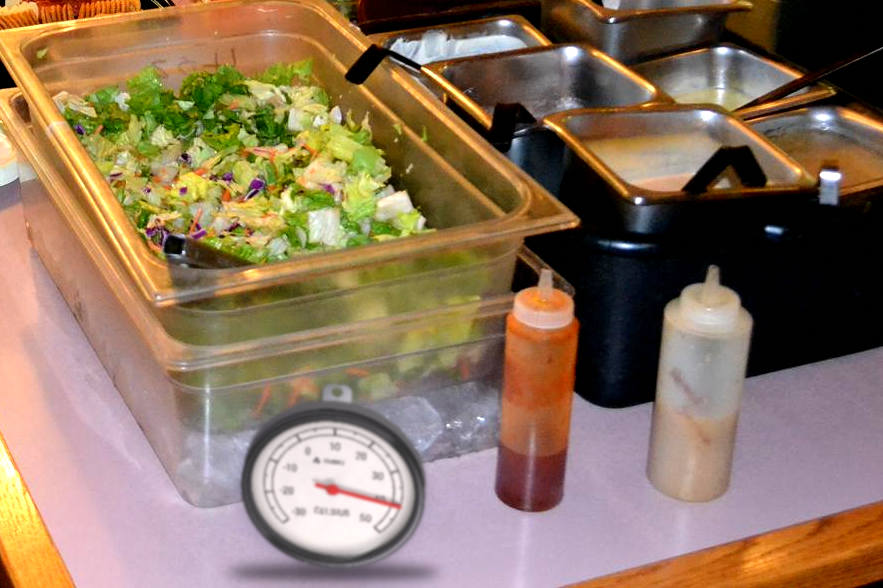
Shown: 40 °C
